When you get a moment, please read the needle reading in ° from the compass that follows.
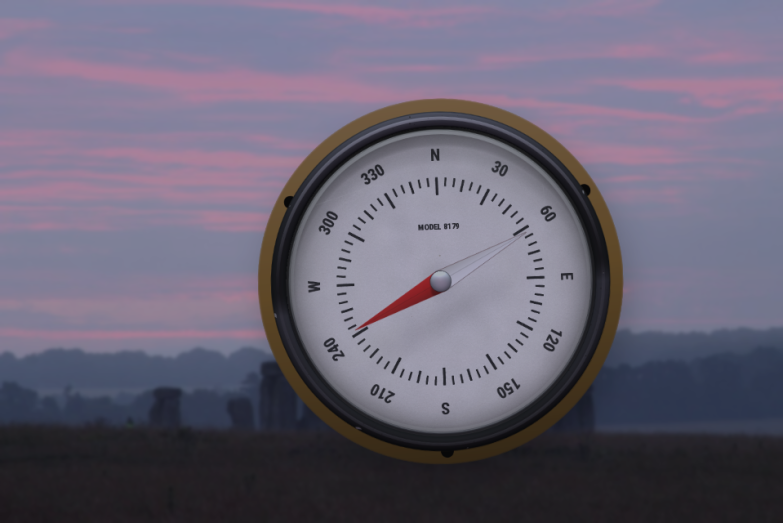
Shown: 242.5 °
